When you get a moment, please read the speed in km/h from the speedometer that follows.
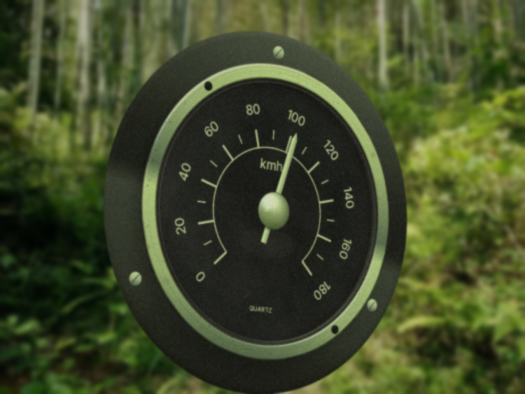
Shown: 100 km/h
